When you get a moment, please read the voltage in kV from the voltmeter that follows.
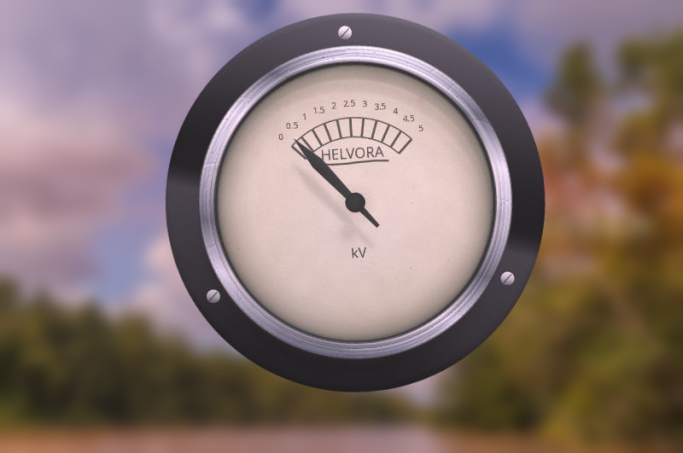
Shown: 0.25 kV
